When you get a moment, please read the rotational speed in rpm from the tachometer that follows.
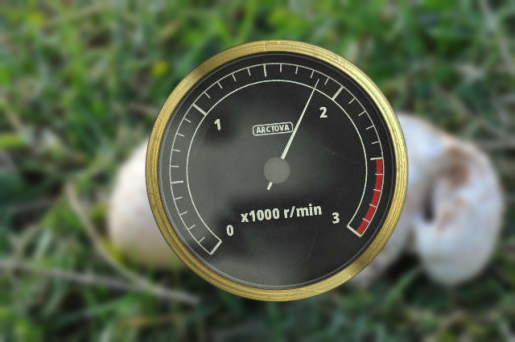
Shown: 1850 rpm
